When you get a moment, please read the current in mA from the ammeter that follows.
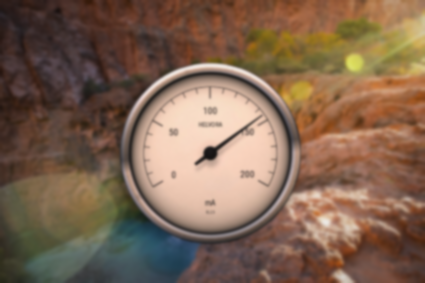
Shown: 145 mA
